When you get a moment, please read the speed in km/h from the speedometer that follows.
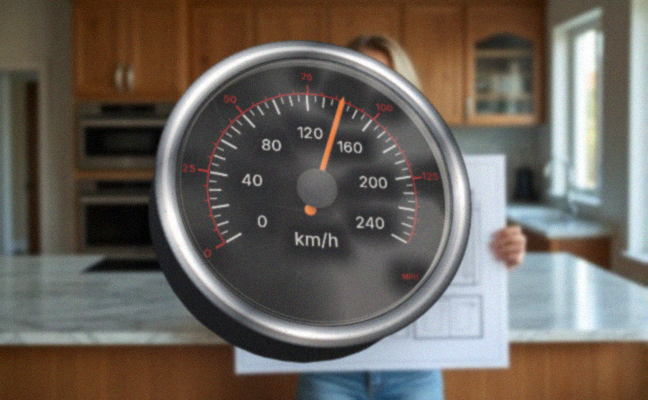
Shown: 140 km/h
